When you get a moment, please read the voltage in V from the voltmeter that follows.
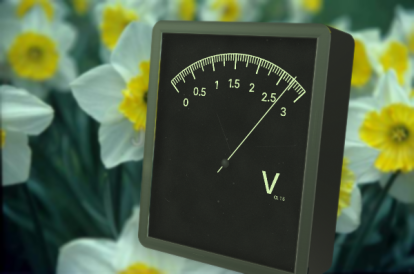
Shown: 2.75 V
